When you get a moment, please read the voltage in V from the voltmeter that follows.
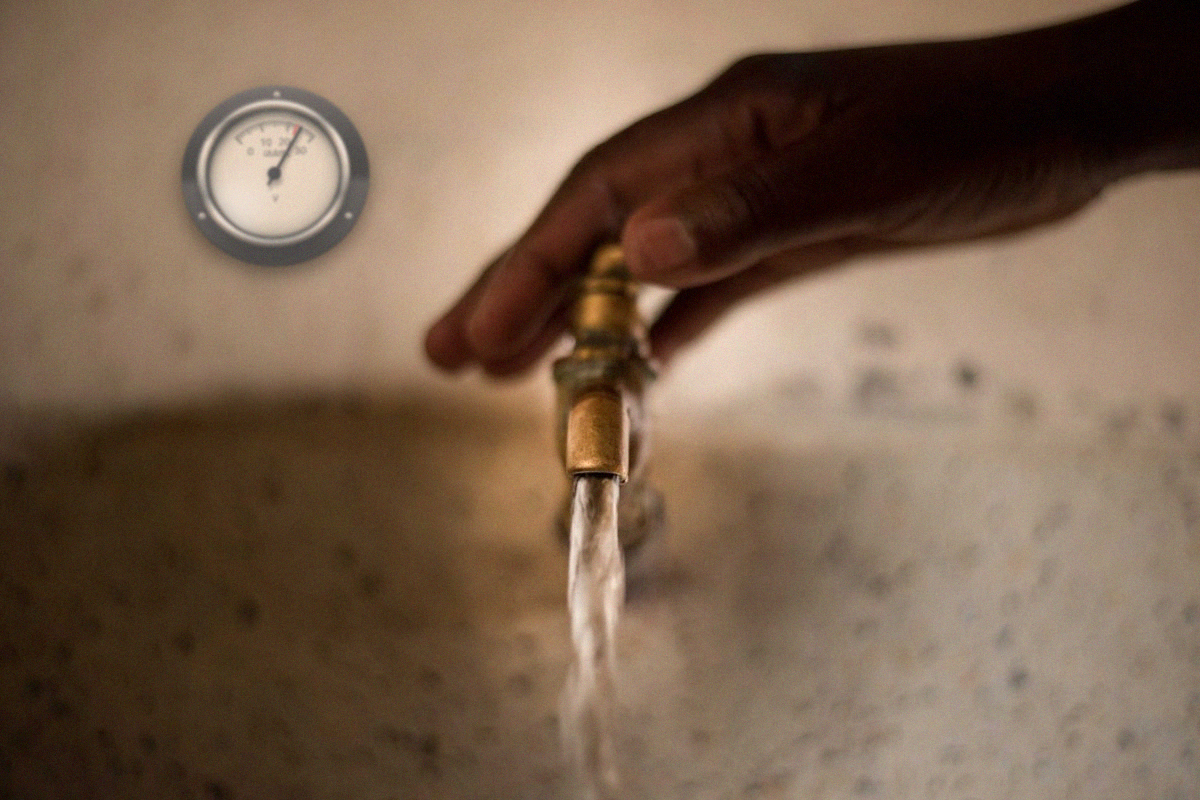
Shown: 25 V
